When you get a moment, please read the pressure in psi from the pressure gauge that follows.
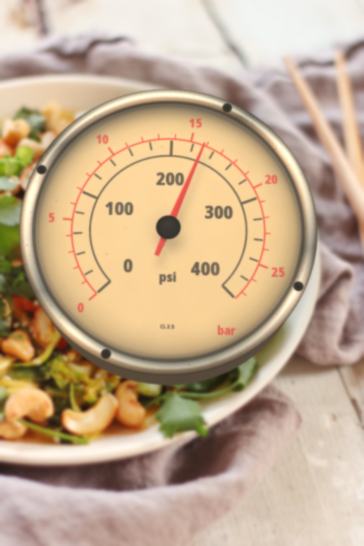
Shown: 230 psi
